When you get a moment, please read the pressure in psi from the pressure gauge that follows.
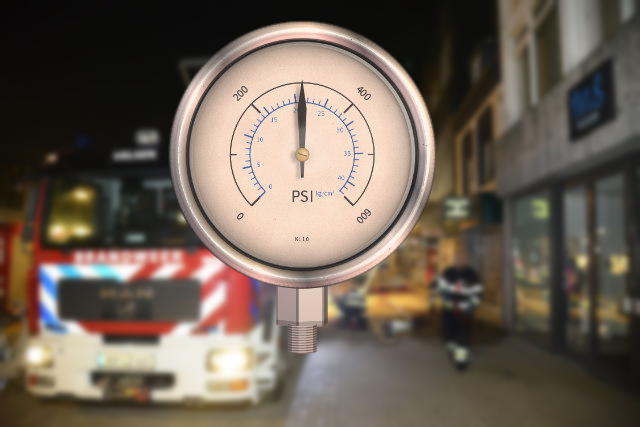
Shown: 300 psi
